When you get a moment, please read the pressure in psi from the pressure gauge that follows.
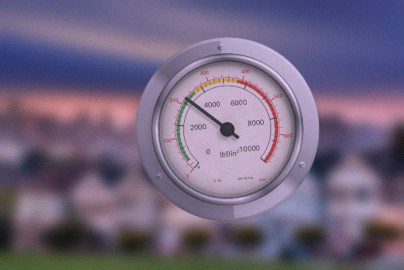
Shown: 3200 psi
